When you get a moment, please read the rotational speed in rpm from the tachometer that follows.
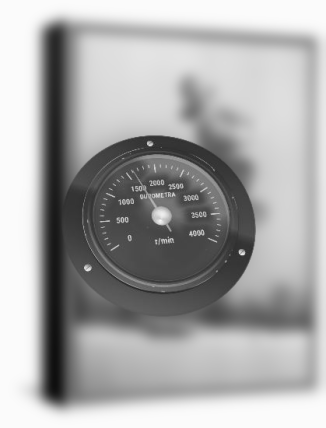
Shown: 1600 rpm
